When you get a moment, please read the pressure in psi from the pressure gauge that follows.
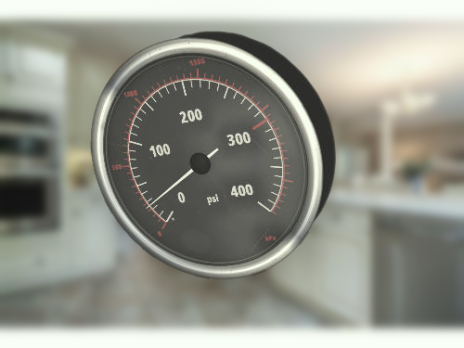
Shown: 25 psi
